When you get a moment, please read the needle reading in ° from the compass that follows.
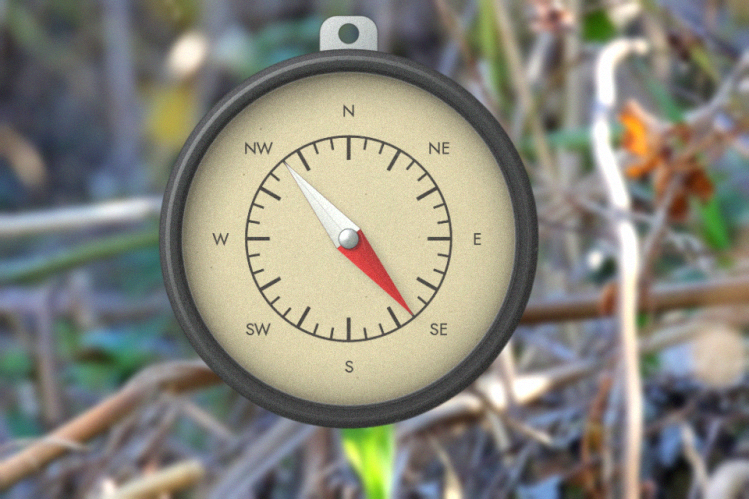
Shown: 140 °
